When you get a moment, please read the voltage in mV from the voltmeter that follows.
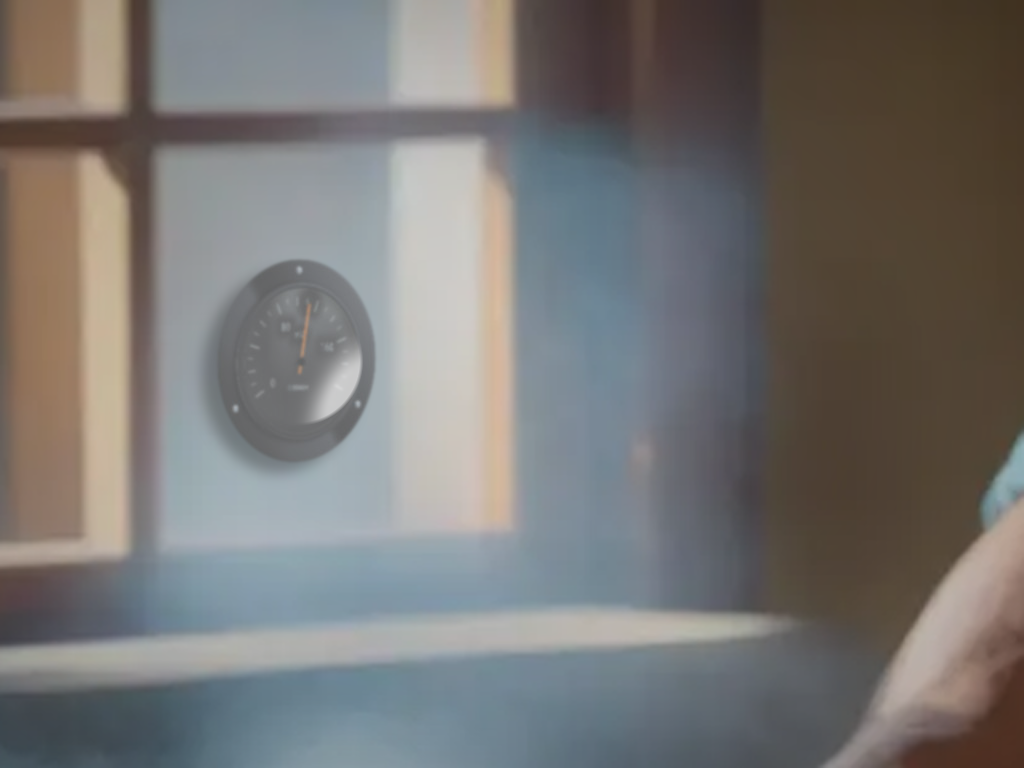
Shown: 110 mV
